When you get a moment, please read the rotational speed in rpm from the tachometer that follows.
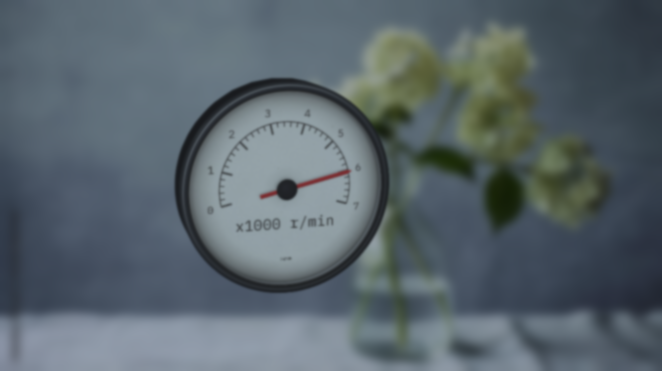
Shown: 6000 rpm
